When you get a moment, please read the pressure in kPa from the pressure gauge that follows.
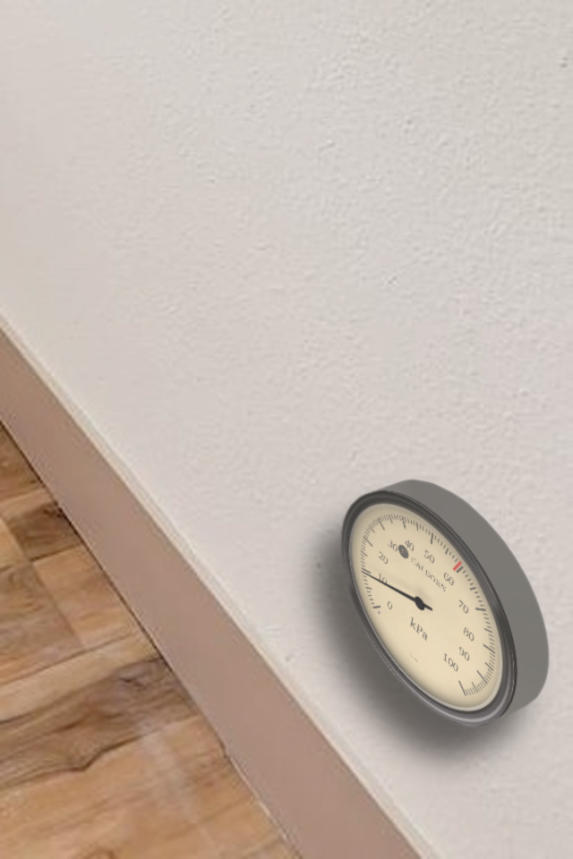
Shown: 10 kPa
